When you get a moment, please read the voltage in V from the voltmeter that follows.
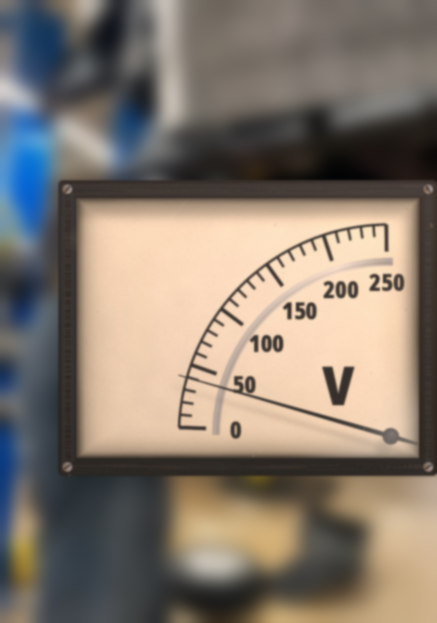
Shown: 40 V
